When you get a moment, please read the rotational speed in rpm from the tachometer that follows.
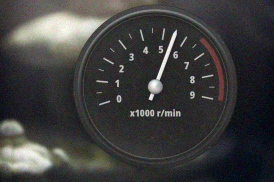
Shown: 5500 rpm
